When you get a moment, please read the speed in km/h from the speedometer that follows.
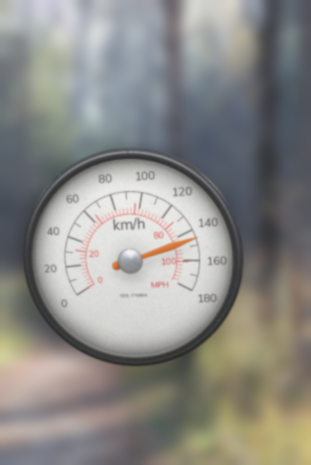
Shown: 145 km/h
